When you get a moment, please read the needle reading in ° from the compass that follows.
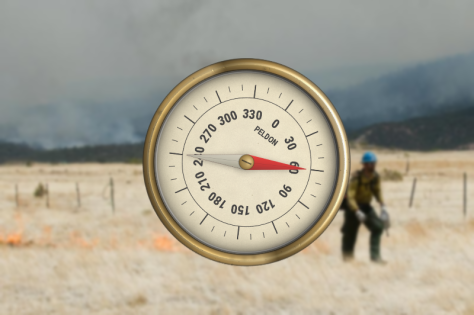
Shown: 60 °
